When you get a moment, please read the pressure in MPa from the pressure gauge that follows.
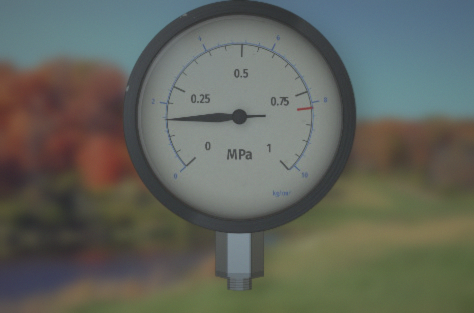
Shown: 0.15 MPa
